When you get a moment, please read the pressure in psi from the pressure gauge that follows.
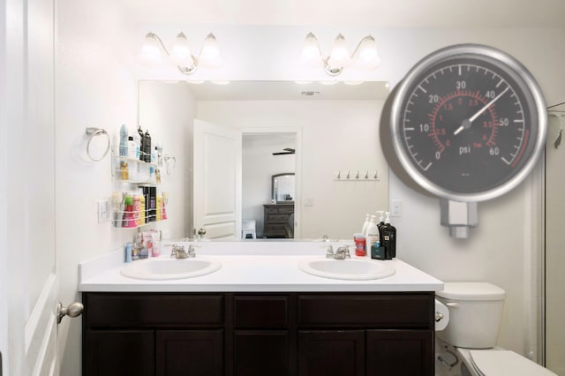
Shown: 42 psi
